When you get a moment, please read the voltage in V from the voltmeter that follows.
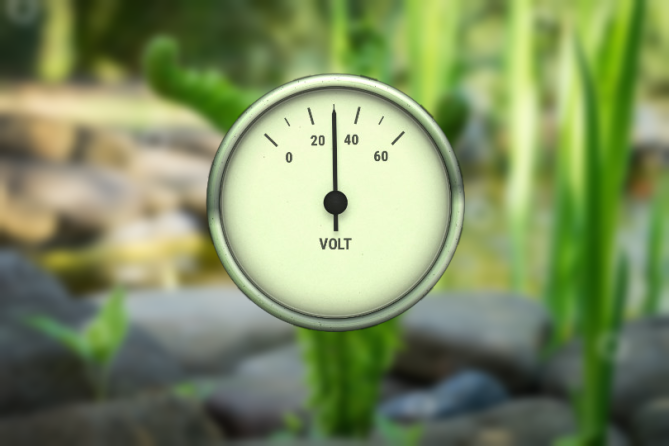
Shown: 30 V
